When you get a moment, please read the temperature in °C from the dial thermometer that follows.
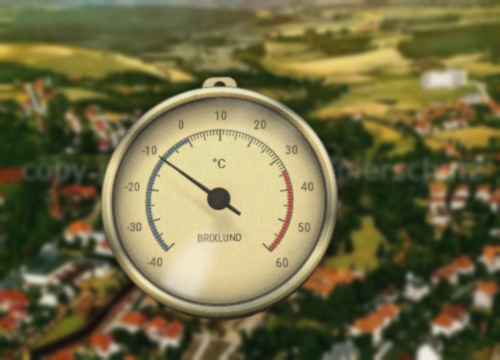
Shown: -10 °C
